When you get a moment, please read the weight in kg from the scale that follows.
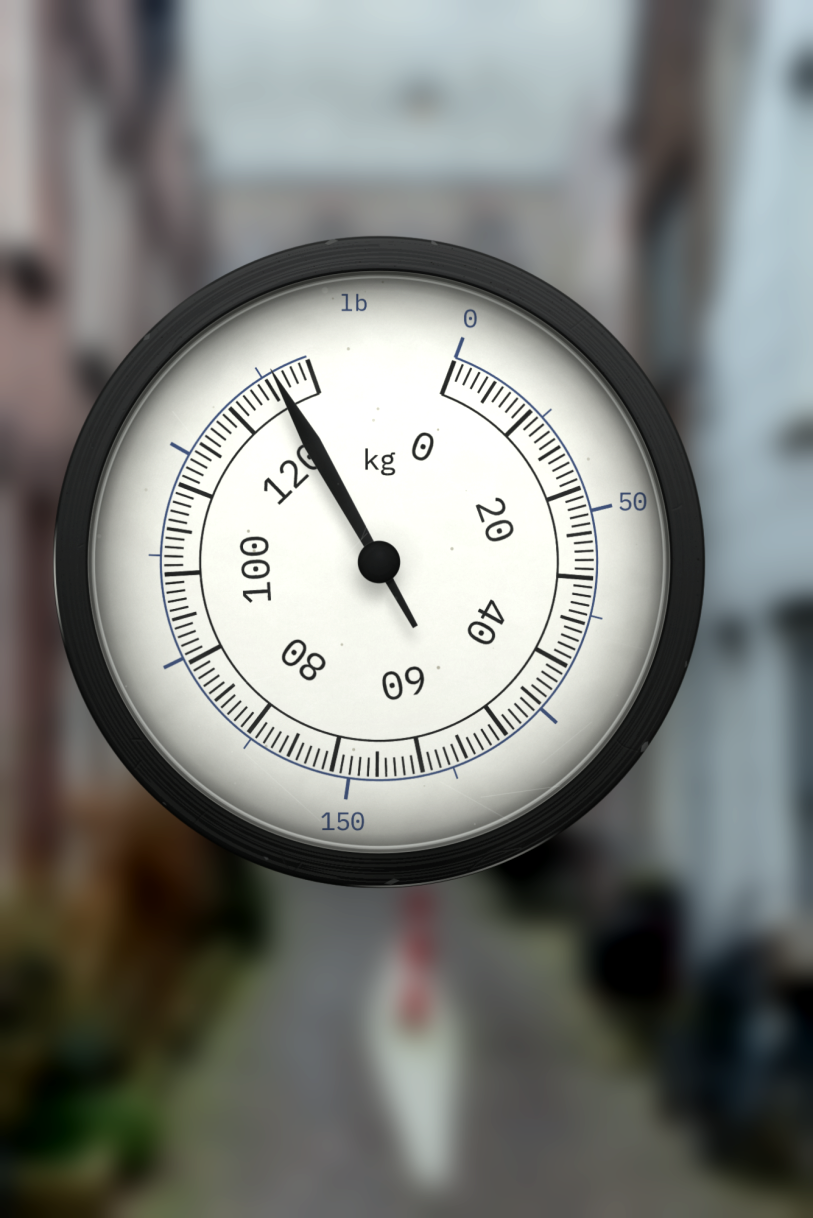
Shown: 126 kg
